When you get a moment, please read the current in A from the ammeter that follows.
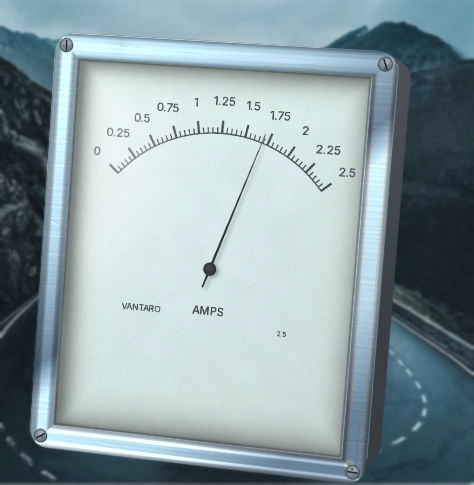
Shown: 1.7 A
